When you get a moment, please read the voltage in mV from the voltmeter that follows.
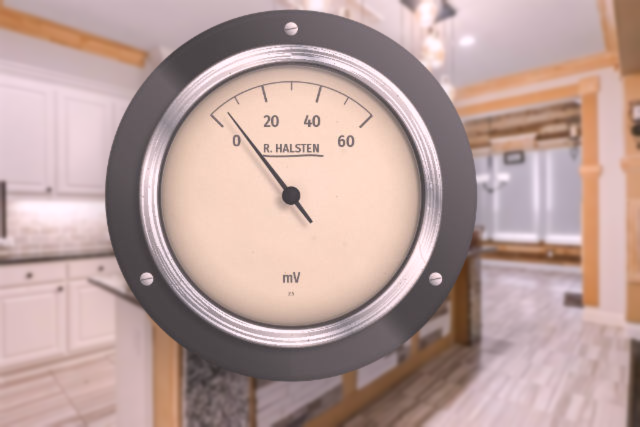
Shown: 5 mV
